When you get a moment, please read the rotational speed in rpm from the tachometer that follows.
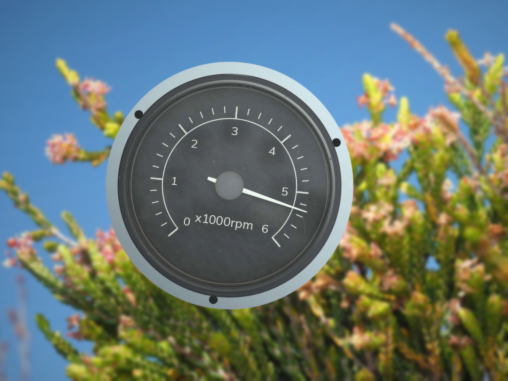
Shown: 5300 rpm
